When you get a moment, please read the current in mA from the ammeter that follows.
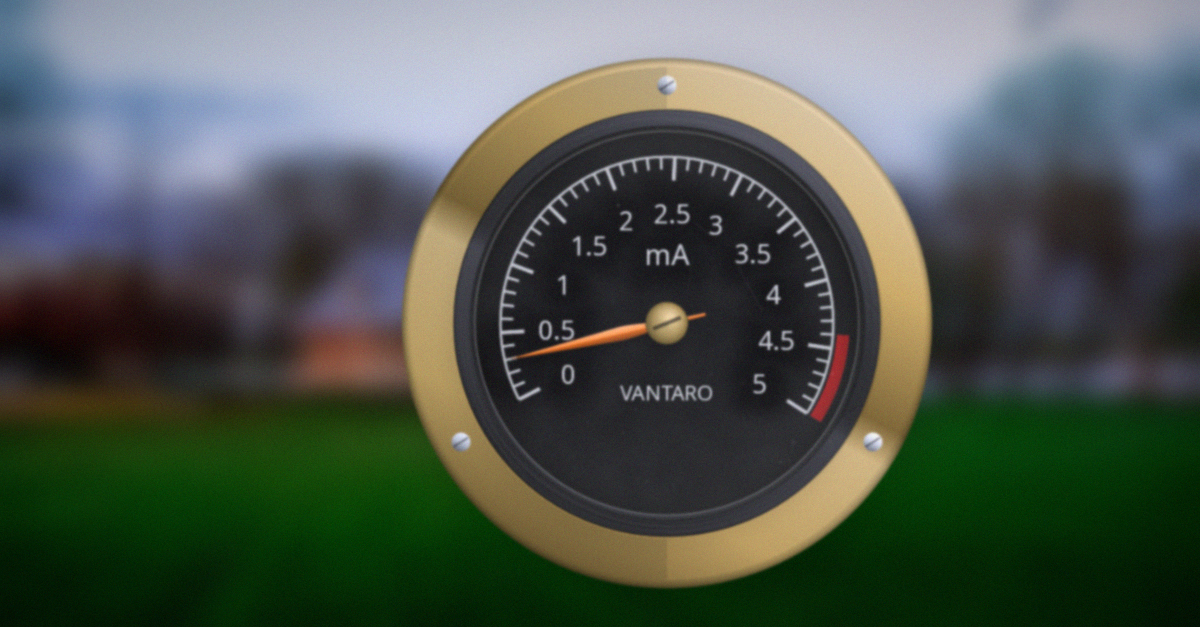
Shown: 0.3 mA
